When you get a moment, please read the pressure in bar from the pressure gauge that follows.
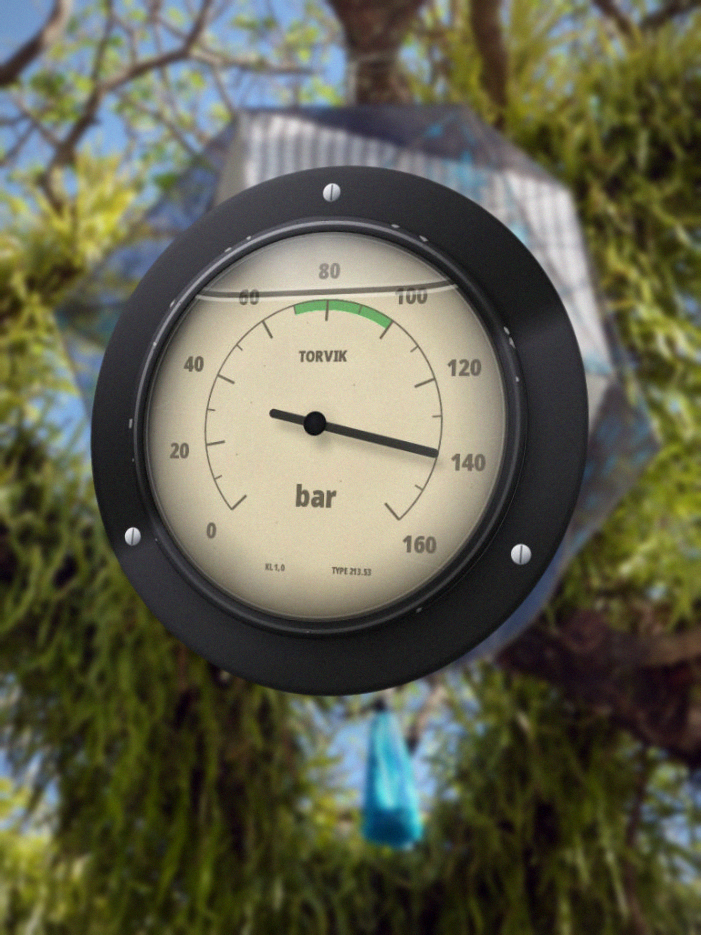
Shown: 140 bar
